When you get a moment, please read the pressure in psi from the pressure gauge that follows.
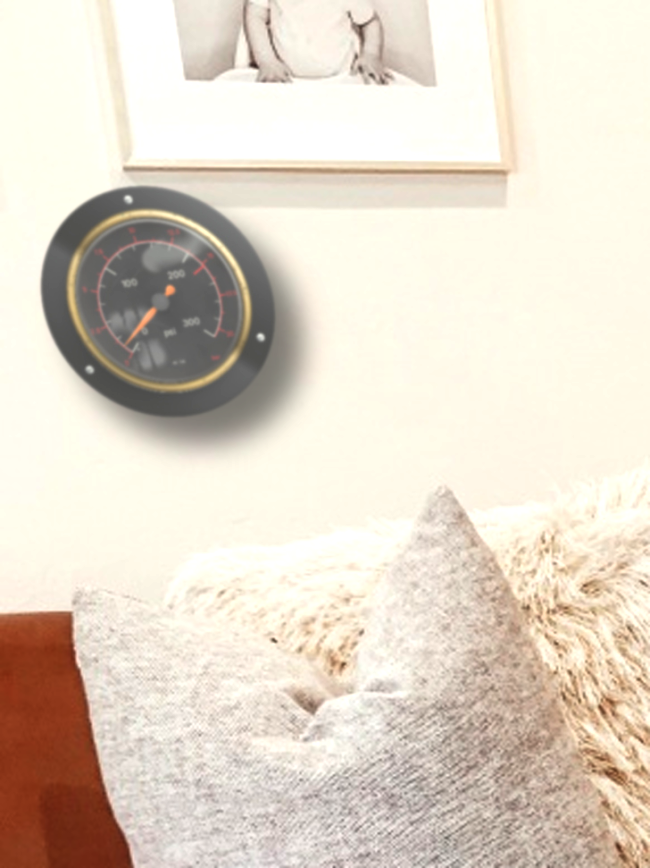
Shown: 10 psi
